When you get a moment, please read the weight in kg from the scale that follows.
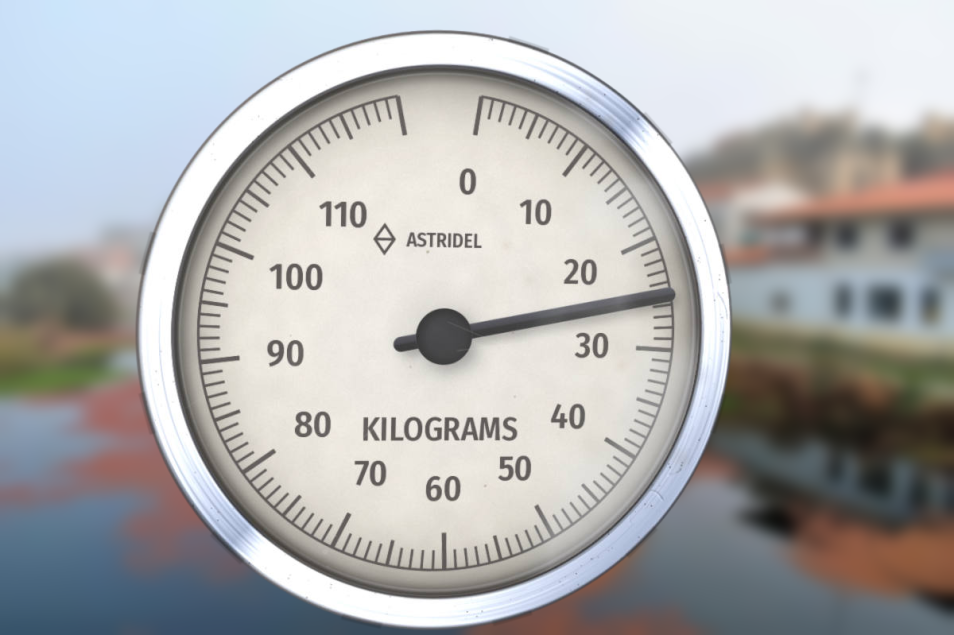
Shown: 25 kg
